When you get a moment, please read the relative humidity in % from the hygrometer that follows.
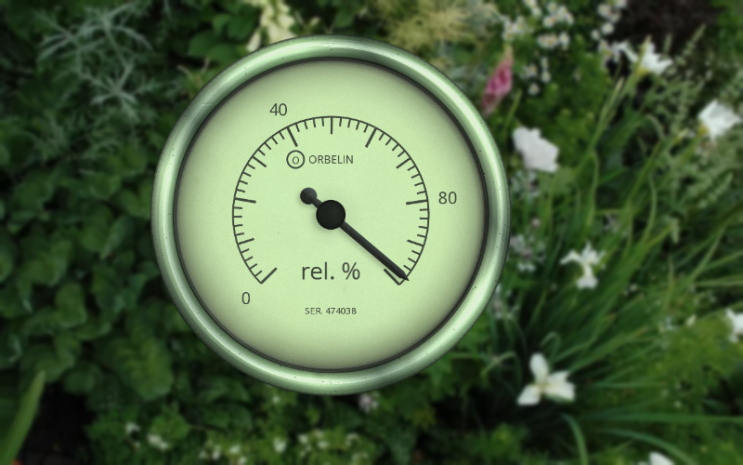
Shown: 98 %
